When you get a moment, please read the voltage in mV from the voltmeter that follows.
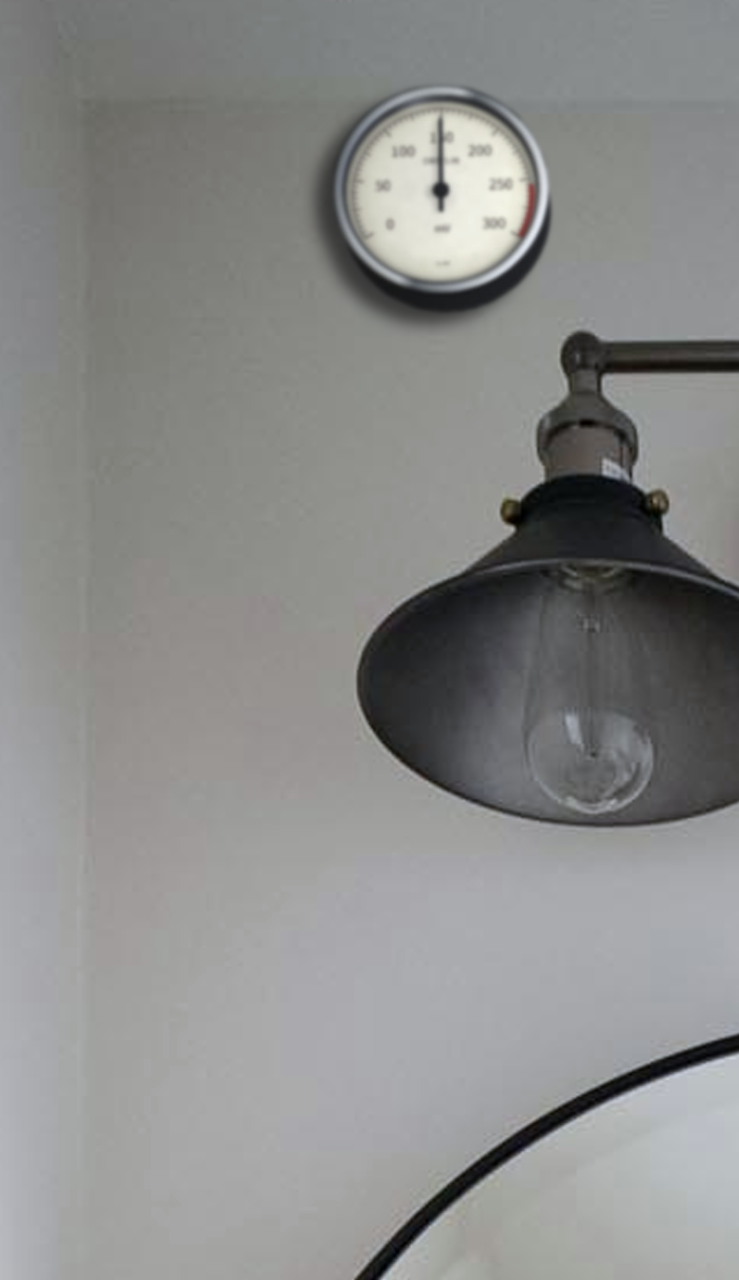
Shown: 150 mV
